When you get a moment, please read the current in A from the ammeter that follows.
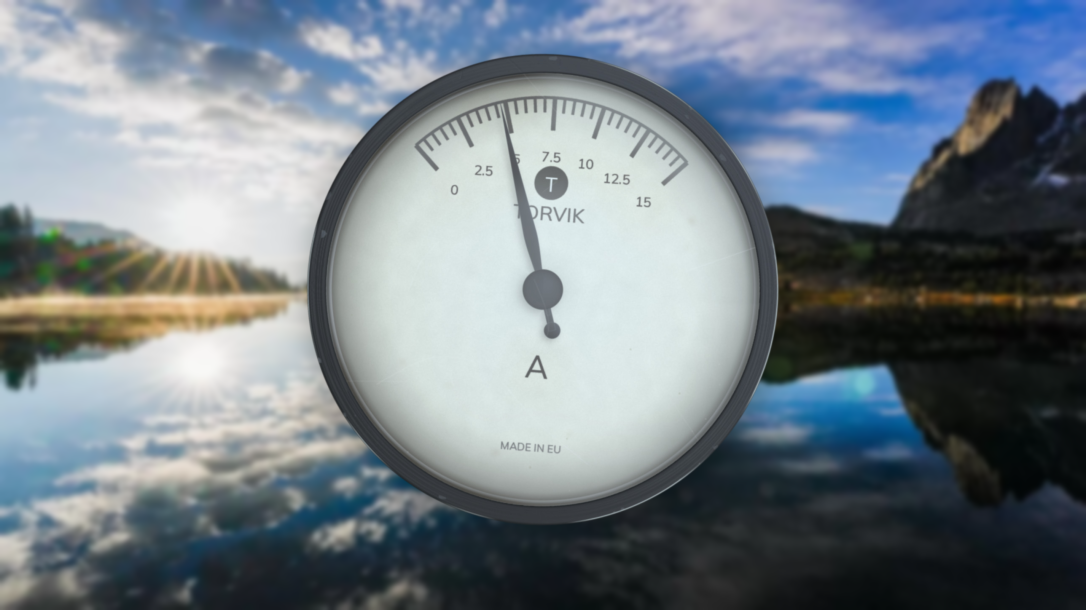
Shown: 4.75 A
